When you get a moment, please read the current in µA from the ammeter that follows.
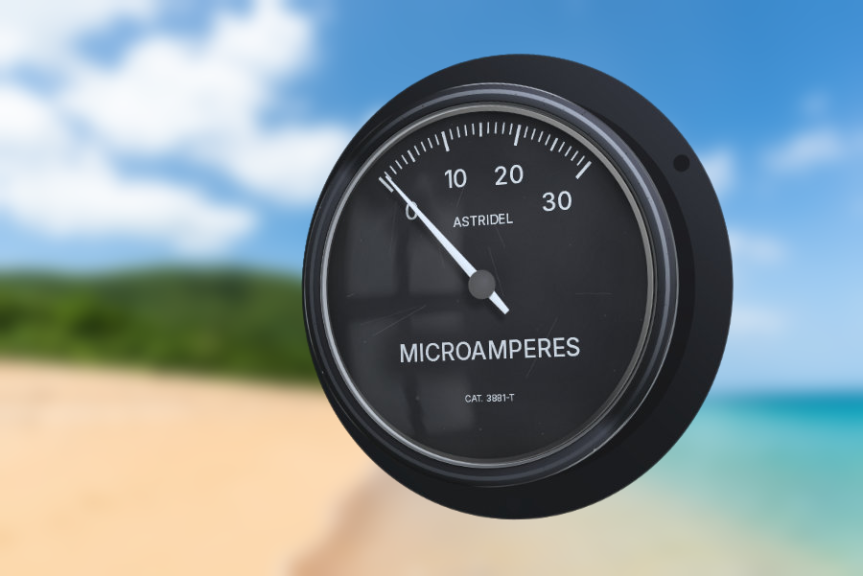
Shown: 1 µA
